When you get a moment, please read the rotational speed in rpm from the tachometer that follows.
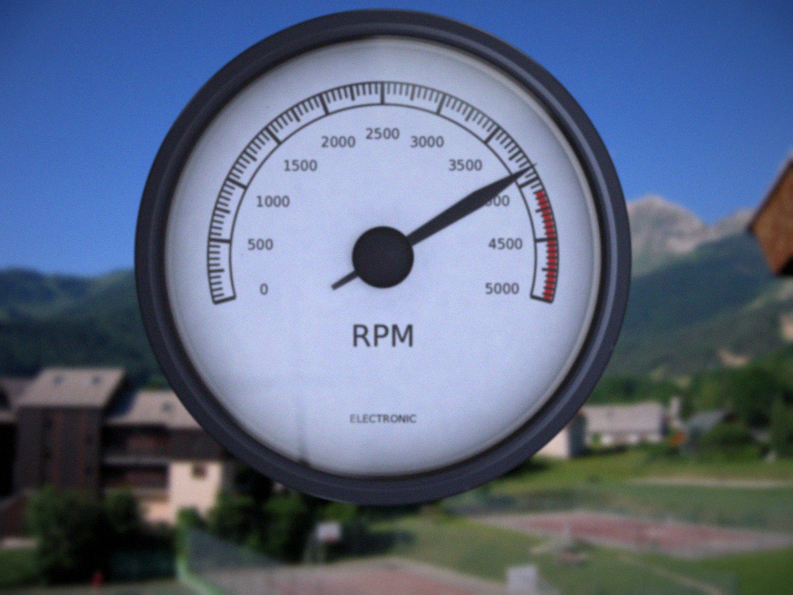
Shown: 3900 rpm
